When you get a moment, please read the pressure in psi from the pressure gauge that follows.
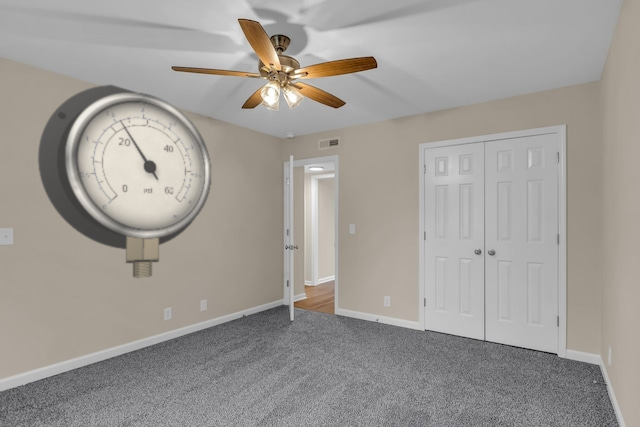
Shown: 22.5 psi
